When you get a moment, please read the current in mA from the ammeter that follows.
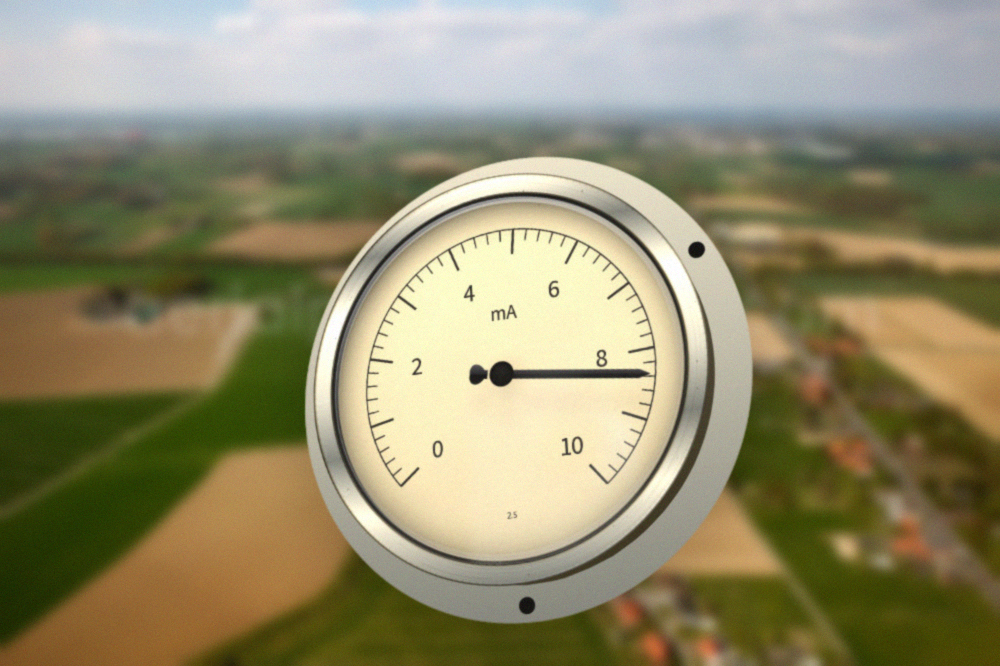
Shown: 8.4 mA
